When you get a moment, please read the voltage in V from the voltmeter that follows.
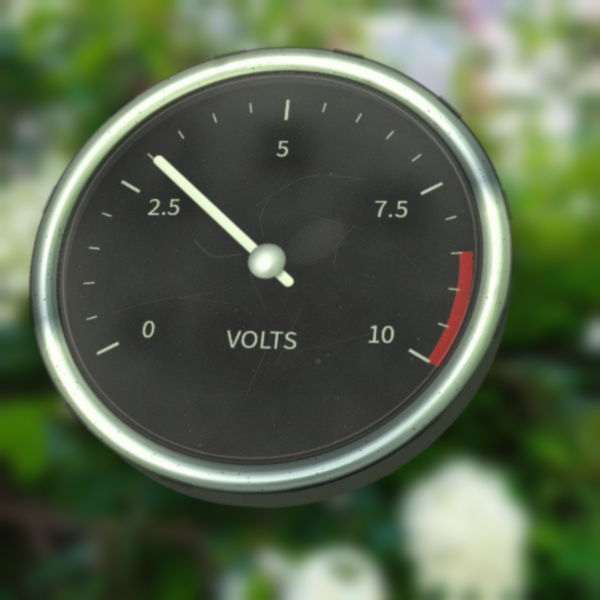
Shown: 3 V
